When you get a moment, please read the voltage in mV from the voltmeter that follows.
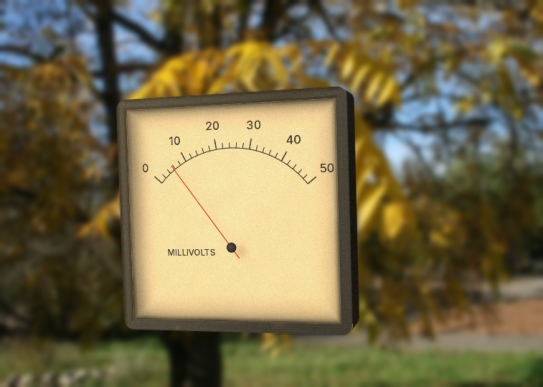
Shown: 6 mV
